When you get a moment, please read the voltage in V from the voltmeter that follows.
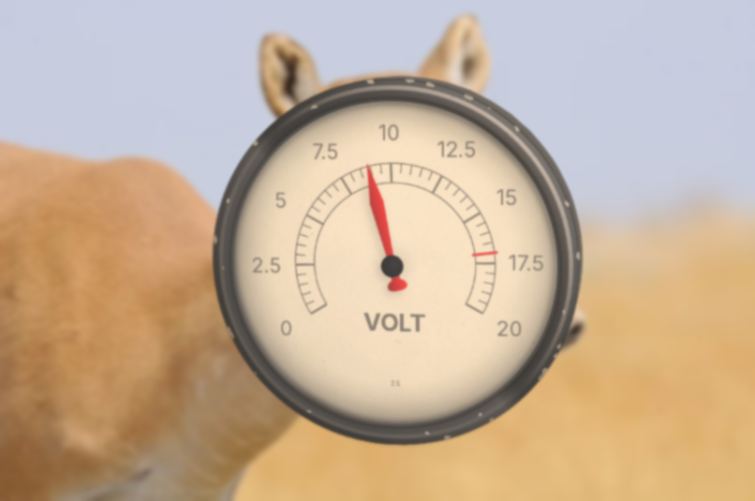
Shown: 9 V
